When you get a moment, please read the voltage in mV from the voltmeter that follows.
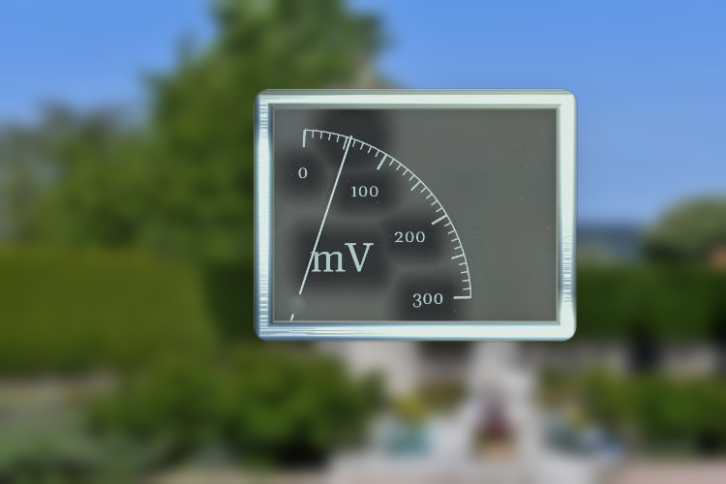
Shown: 55 mV
